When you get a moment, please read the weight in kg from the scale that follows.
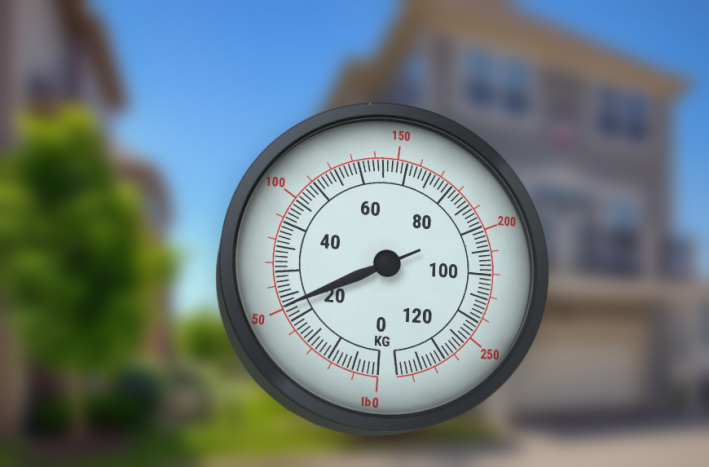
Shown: 23 kg
